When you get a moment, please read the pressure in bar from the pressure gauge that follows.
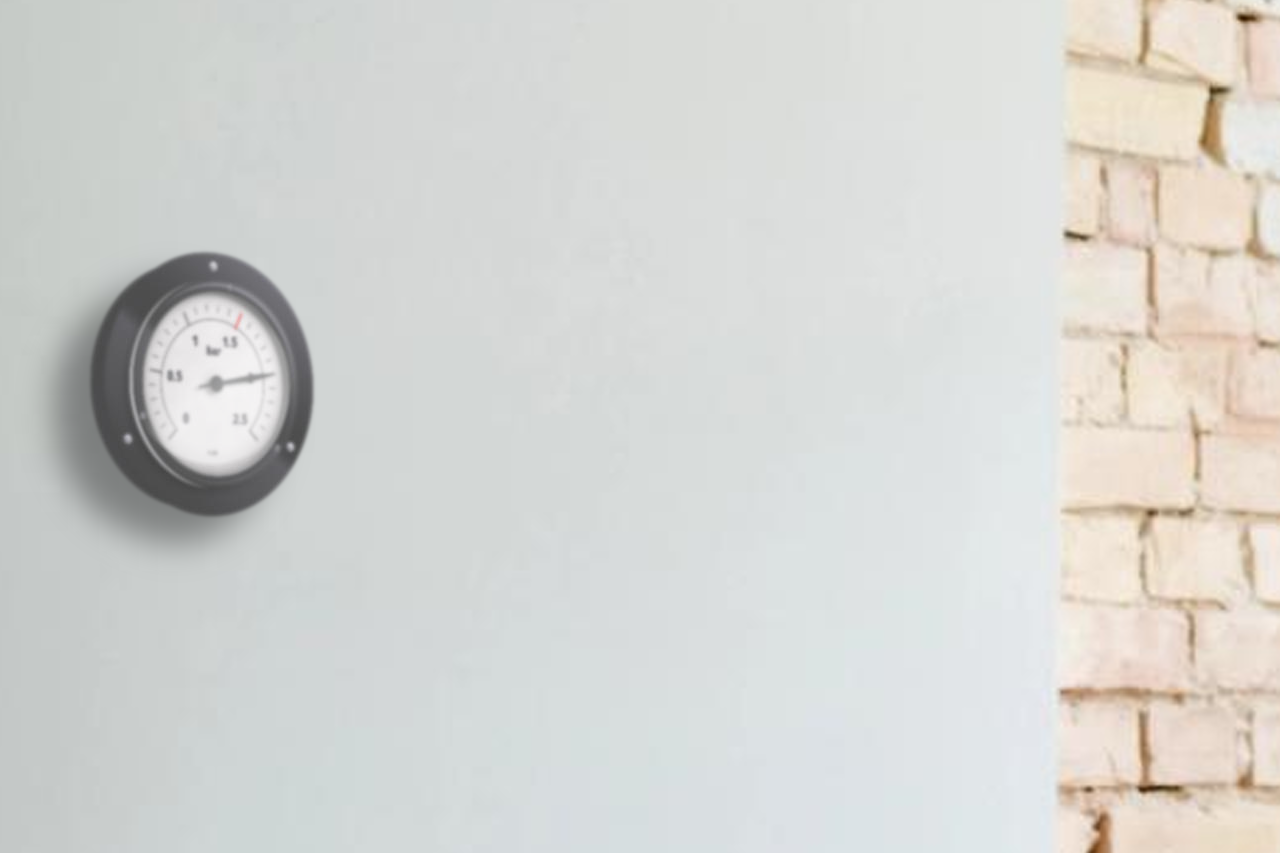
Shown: 2 bar
